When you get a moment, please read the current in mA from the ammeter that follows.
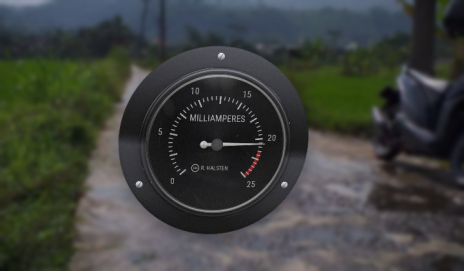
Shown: 20.5 mA
